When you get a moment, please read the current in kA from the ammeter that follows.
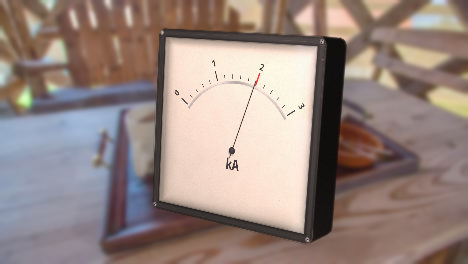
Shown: 2 kA
